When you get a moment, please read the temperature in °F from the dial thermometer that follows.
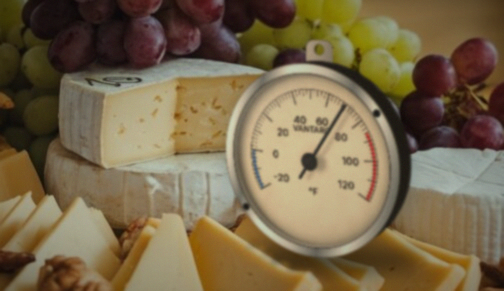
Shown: 70 °F
